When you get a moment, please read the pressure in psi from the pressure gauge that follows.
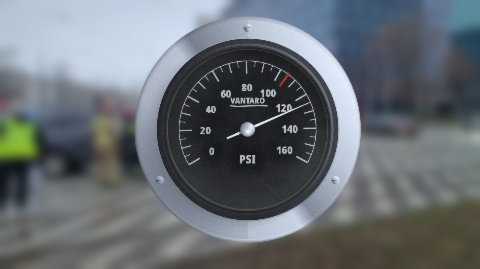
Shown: 125 psi
